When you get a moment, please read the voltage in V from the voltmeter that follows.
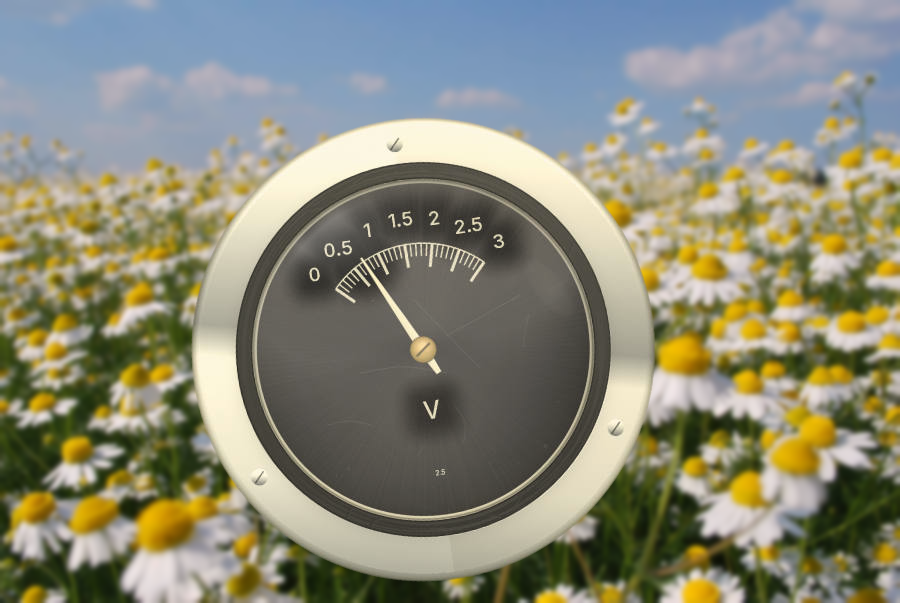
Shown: 0.7 V
